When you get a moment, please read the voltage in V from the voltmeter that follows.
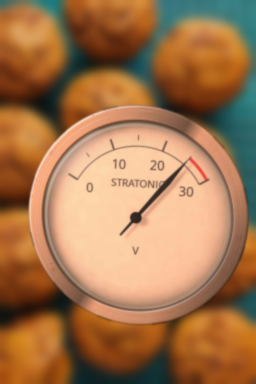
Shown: 25 V
